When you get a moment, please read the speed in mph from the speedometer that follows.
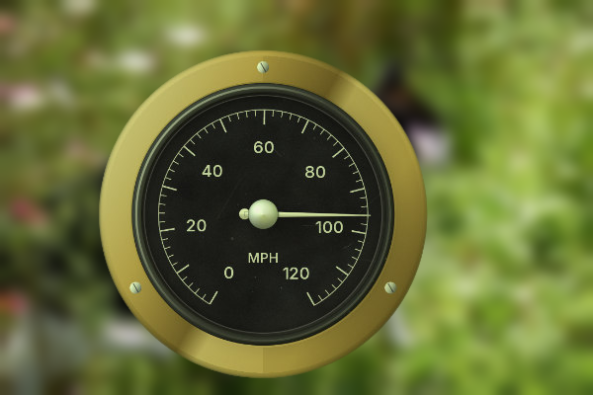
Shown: 96 mph
